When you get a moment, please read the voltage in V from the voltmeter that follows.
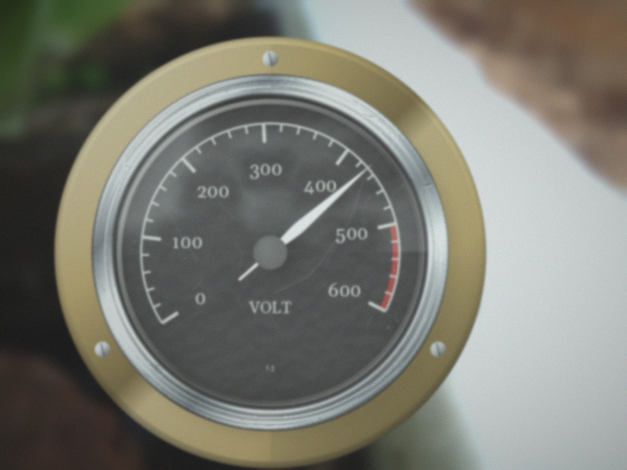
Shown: 430 V
